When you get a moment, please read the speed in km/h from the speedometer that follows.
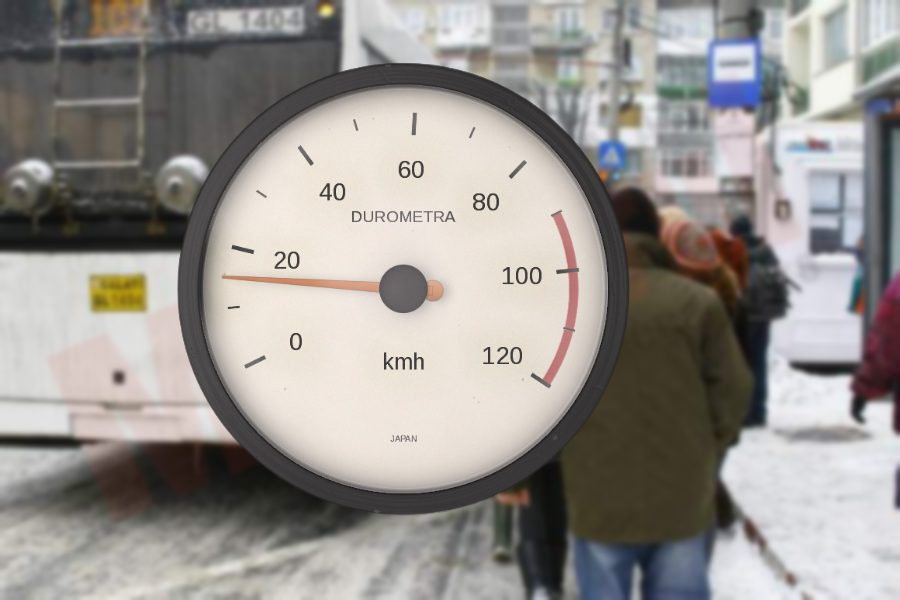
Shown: 15 km/h
